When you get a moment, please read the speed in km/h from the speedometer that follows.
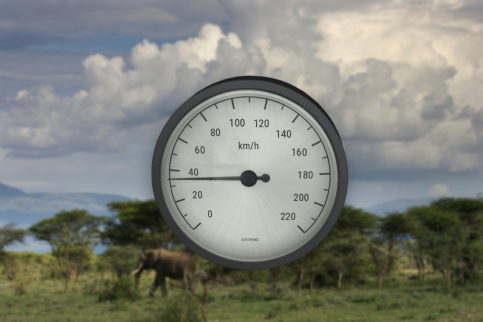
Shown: 35 km/h
